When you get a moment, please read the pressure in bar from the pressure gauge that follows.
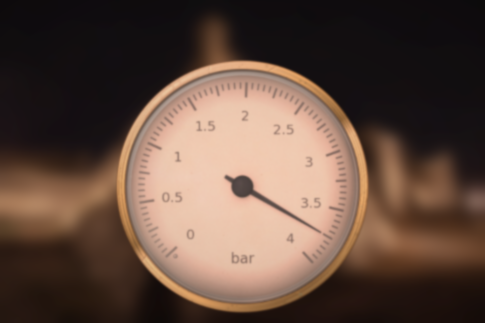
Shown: 3.75 bar
